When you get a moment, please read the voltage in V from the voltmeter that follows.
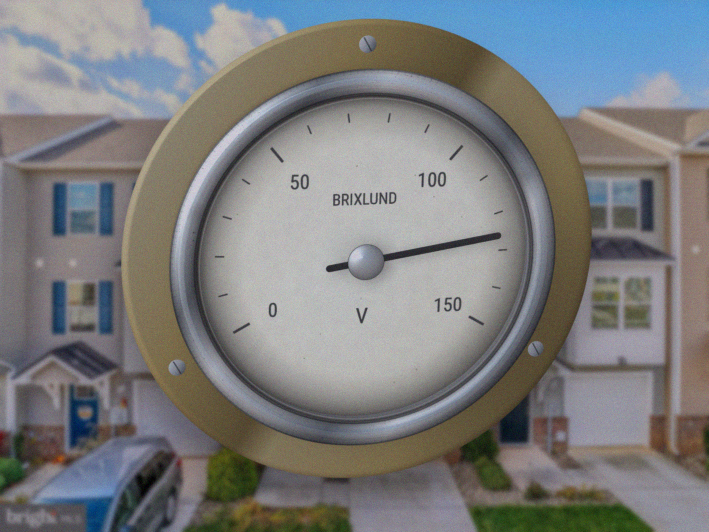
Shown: 125 V
